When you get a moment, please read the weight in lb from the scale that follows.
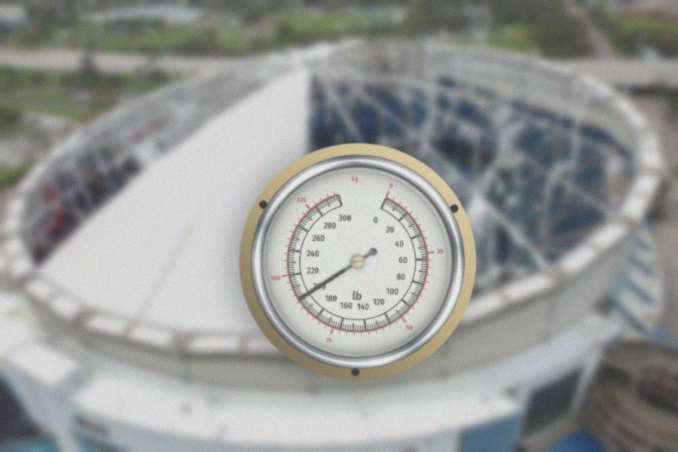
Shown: 200 lb
